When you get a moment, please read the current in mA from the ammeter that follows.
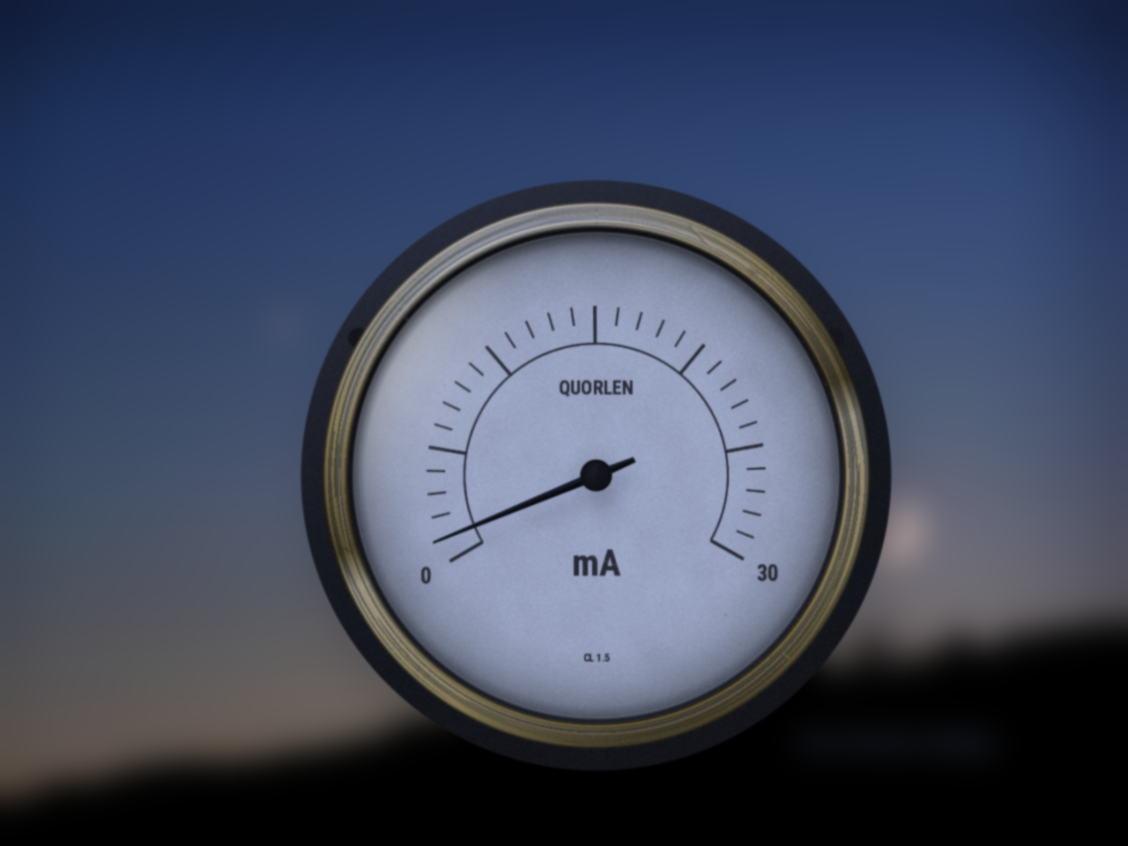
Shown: 1 mA
